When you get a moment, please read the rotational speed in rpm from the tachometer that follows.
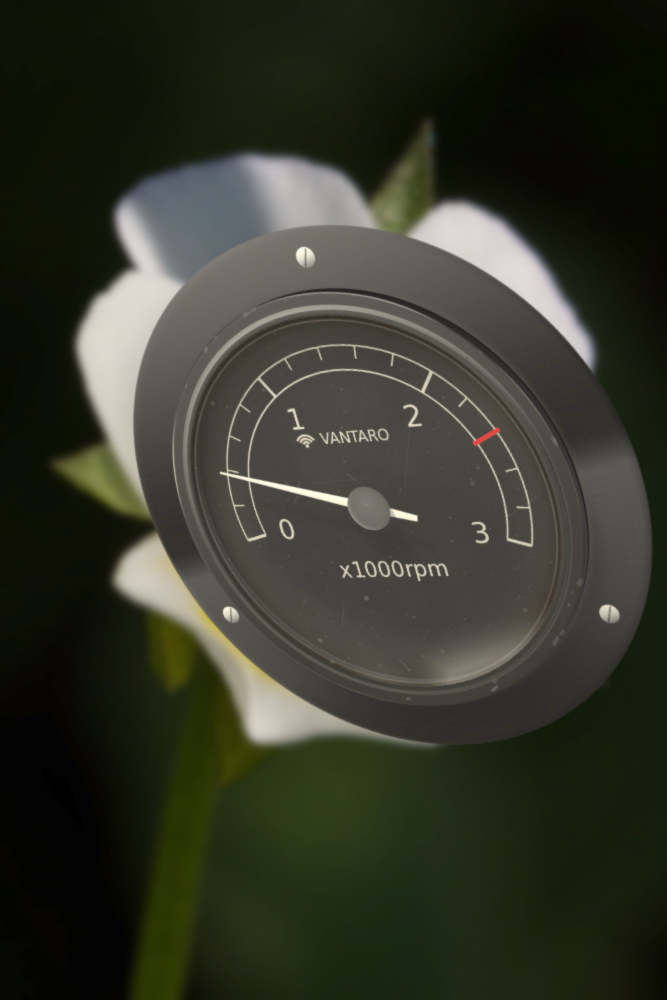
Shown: 400 rpm
